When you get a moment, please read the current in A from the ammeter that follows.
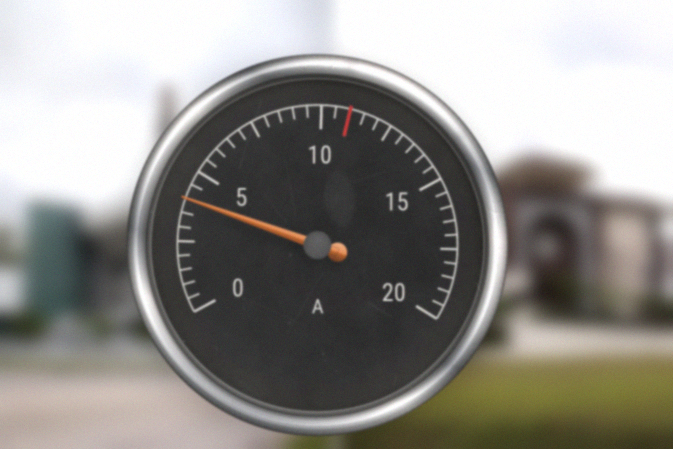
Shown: 4 A
